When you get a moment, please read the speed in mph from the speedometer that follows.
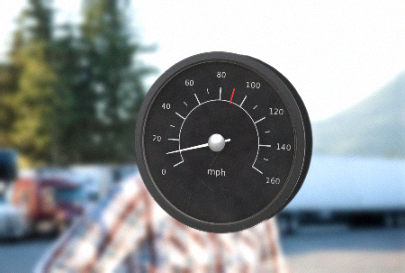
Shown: 10 mph
